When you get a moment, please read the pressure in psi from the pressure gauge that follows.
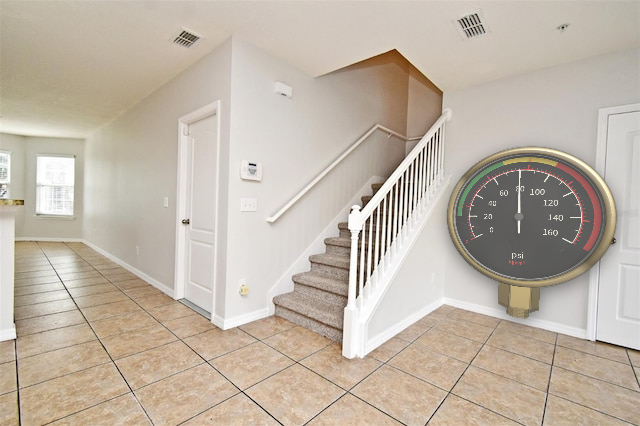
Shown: 80 psi
